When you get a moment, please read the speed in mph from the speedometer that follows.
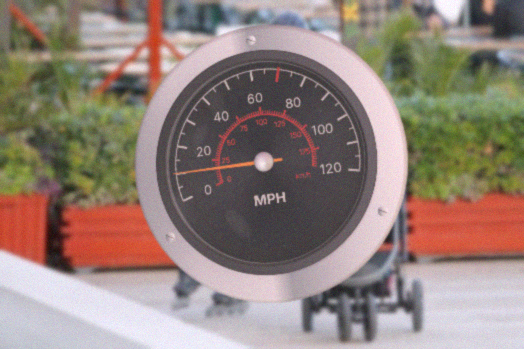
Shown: 10 mph
